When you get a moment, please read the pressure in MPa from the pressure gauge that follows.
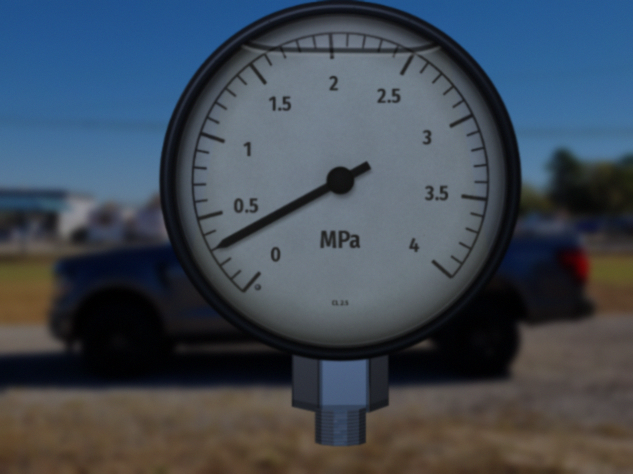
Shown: 0.3 MPa
